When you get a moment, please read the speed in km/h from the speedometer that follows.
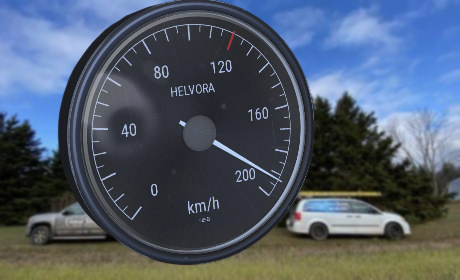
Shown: 192.5 km/h
